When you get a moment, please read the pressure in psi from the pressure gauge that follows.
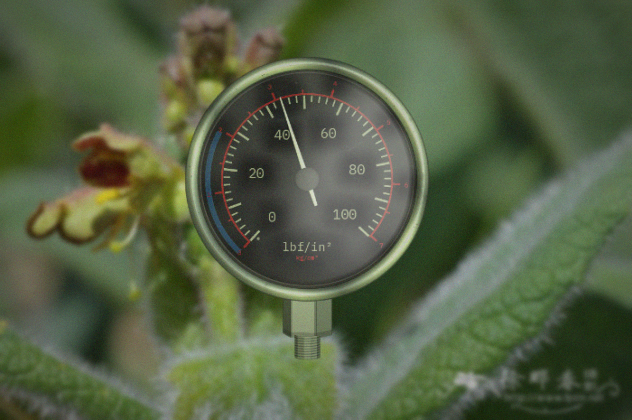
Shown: 44 psi
